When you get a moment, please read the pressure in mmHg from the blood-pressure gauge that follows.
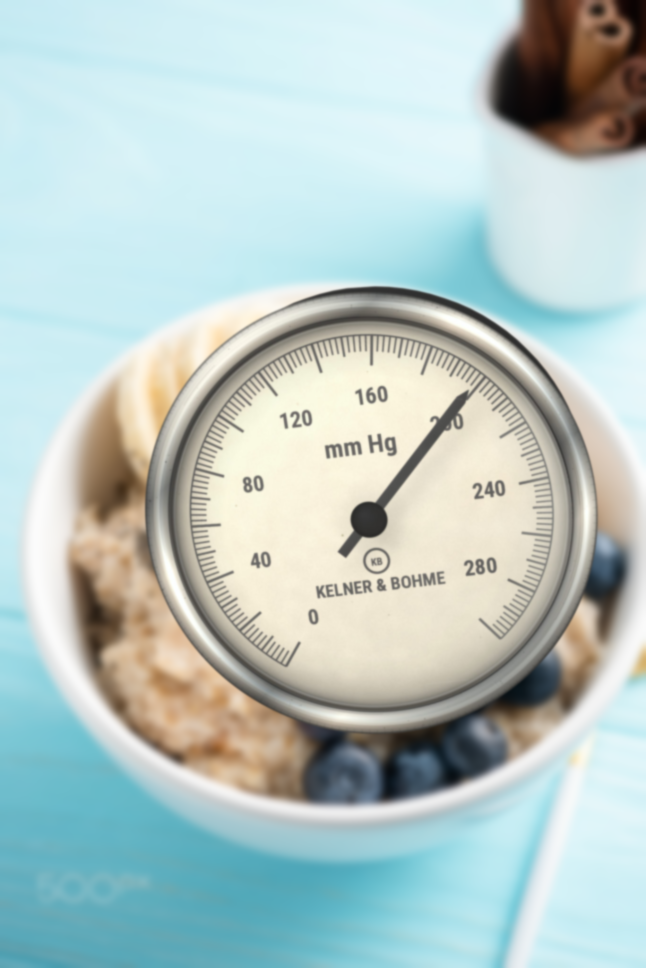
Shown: 198 mmHg
